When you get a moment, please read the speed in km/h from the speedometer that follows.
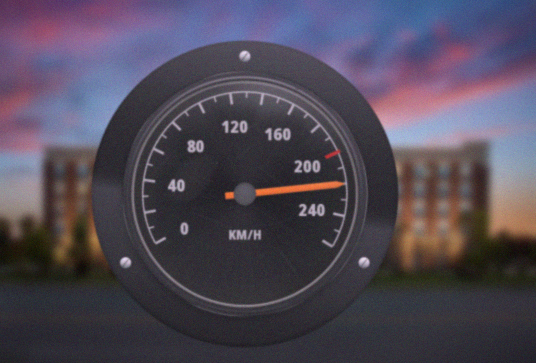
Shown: 220 km/h
